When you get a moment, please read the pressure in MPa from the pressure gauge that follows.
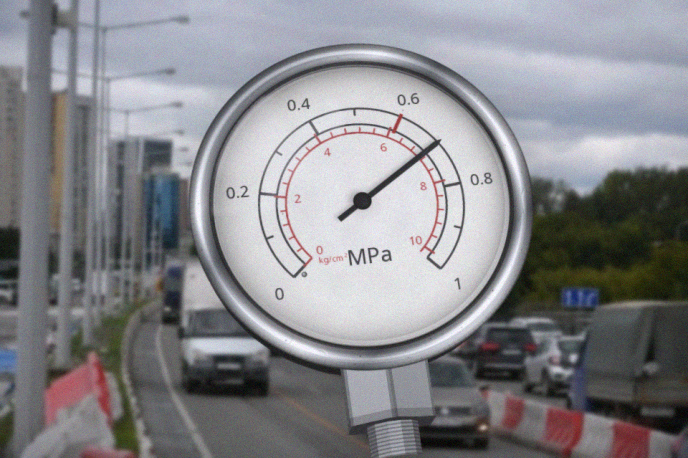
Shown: 0.7 MPa
